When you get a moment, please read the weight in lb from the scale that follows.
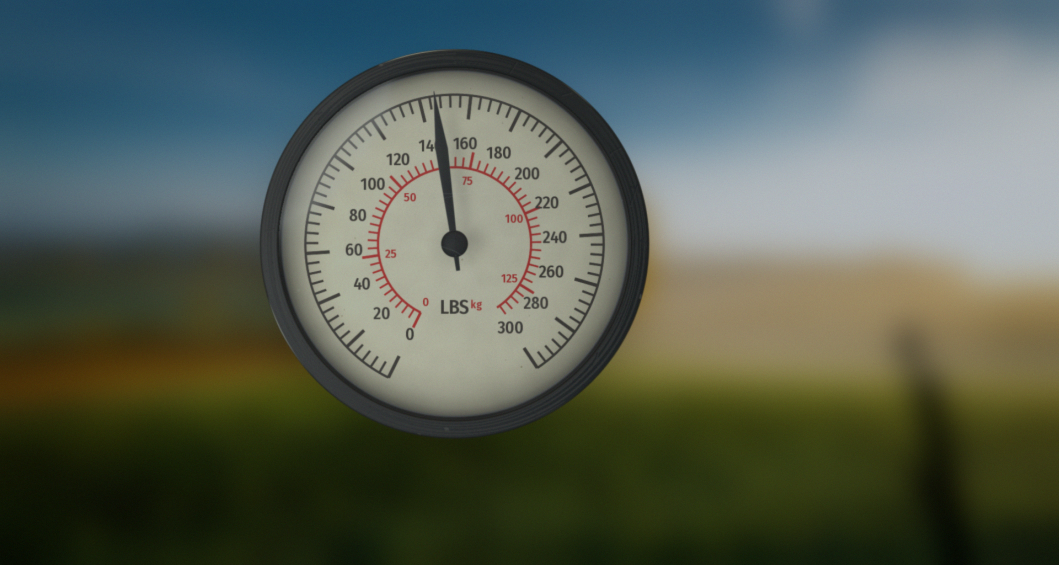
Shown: 146 lb
